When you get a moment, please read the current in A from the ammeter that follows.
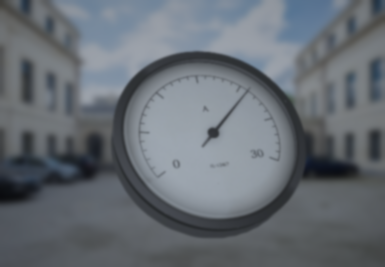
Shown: 21 A
